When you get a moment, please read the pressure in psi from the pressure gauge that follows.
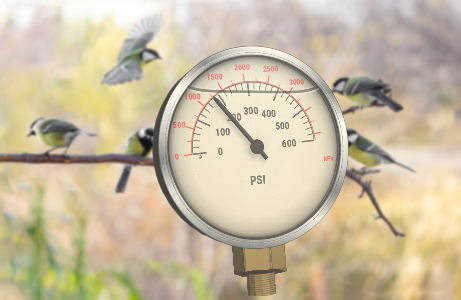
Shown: 180 psi
